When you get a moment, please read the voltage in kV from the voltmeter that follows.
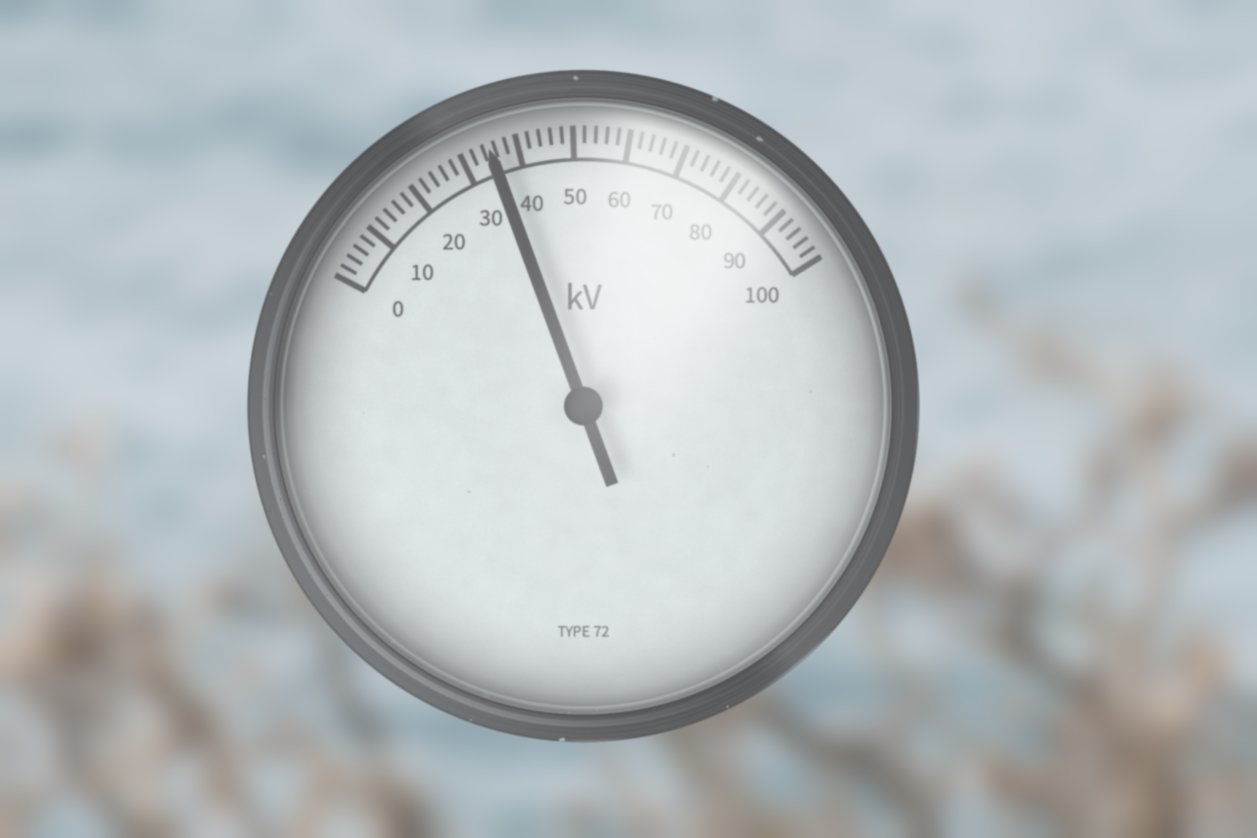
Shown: 35 kV
